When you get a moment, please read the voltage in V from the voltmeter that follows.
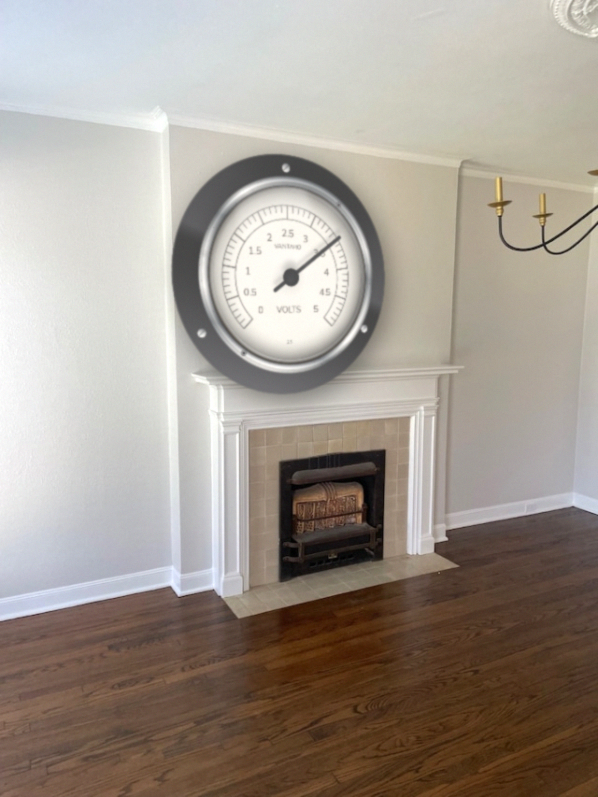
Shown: 3.5 V
